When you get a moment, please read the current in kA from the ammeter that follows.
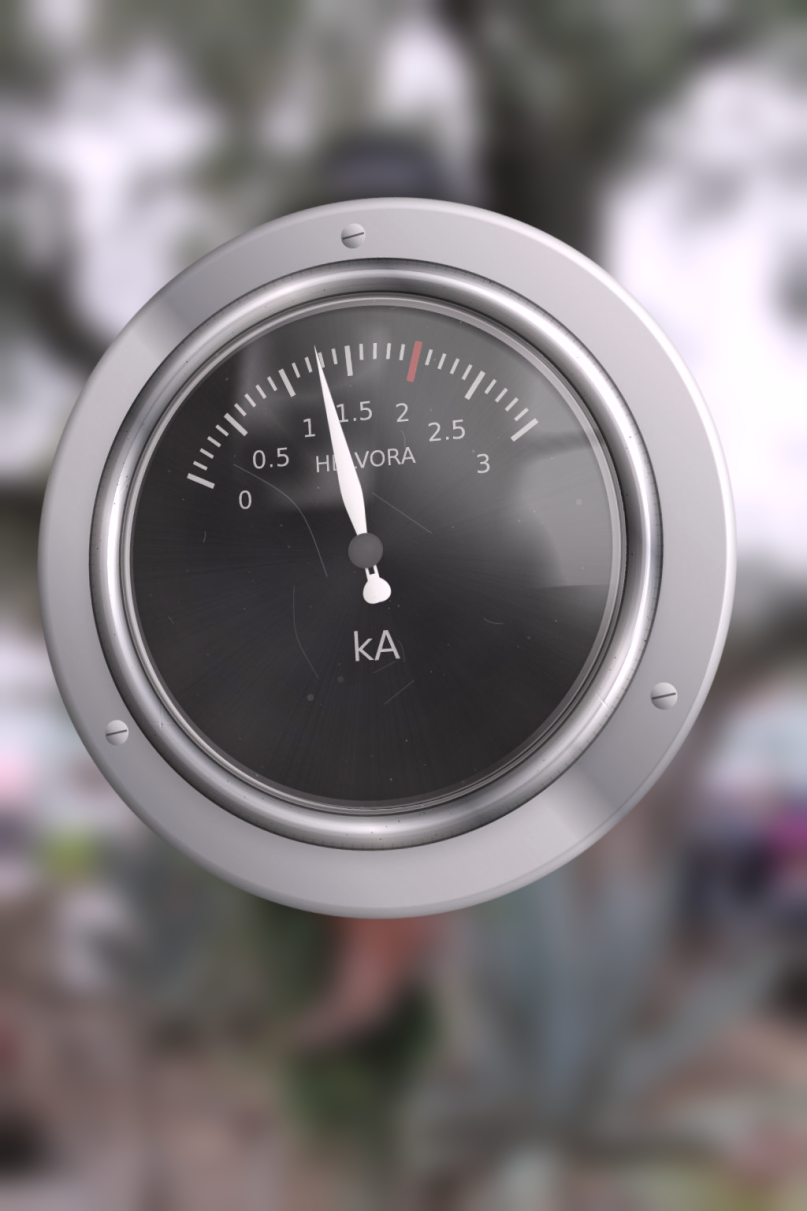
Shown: 1.3 kA
